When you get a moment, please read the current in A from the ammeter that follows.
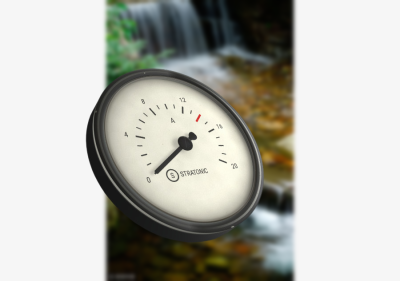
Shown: 0 A
